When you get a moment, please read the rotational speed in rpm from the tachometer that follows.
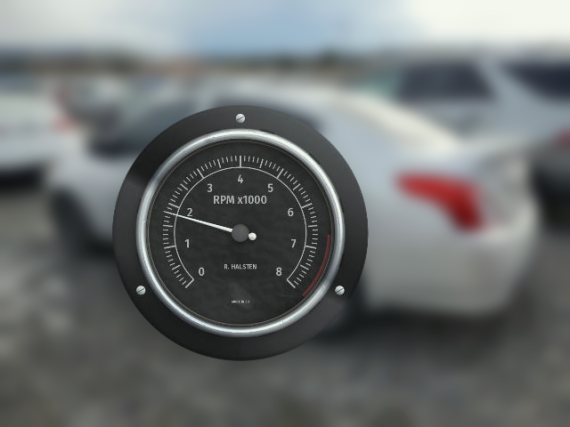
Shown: 1800 rpm
